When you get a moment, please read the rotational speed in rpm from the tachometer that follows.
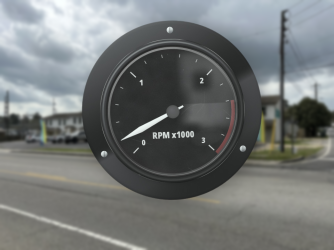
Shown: 200 rpm
